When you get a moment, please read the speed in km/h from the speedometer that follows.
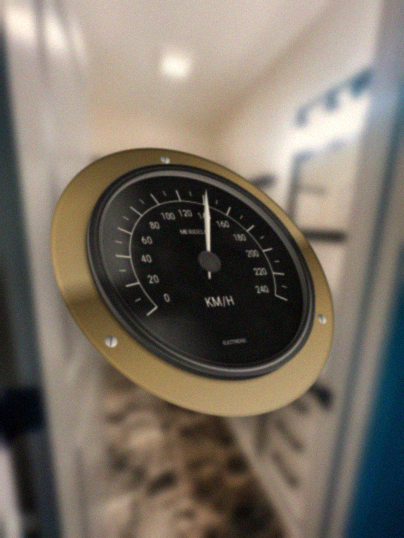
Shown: 140 km/h
